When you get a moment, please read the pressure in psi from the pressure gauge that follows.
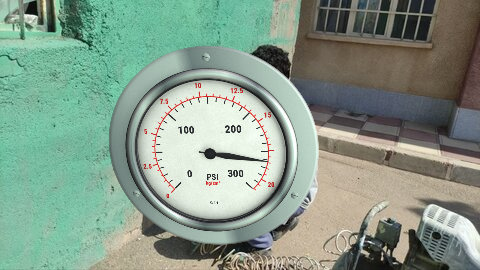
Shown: 260 psi
